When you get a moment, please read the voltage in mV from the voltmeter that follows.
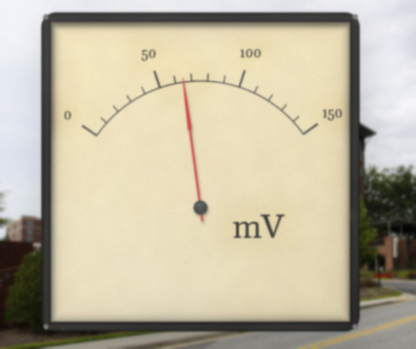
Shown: 65 mV
